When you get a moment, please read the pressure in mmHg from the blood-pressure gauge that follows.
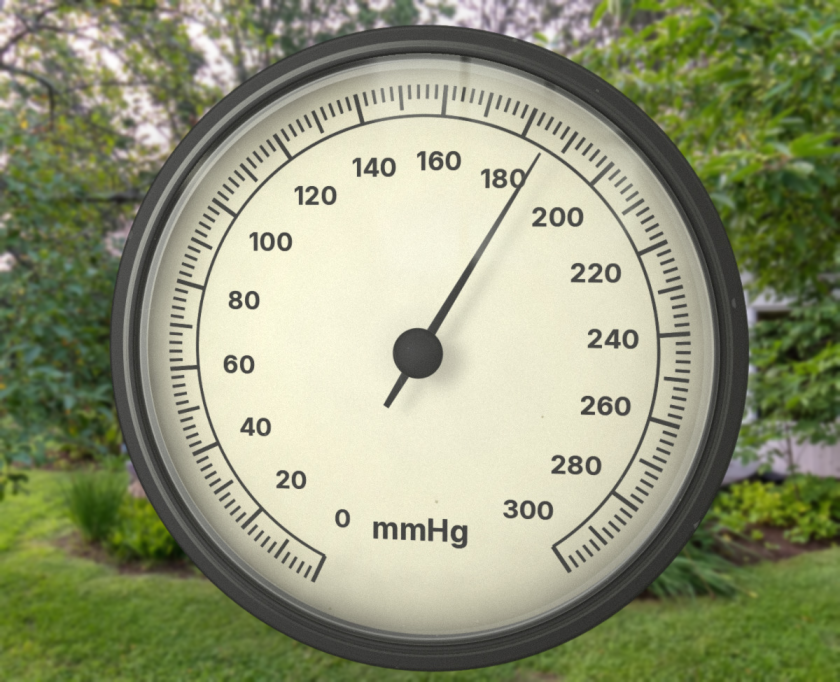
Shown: 186 mmHg
